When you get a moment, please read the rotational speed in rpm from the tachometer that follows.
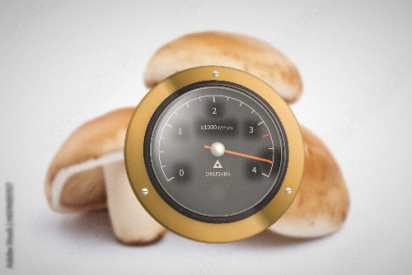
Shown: 3750 rpm
